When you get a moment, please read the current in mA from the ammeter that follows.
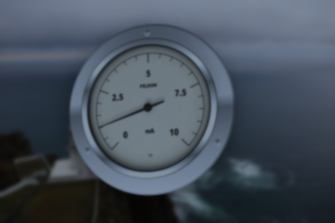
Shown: 1 mA
